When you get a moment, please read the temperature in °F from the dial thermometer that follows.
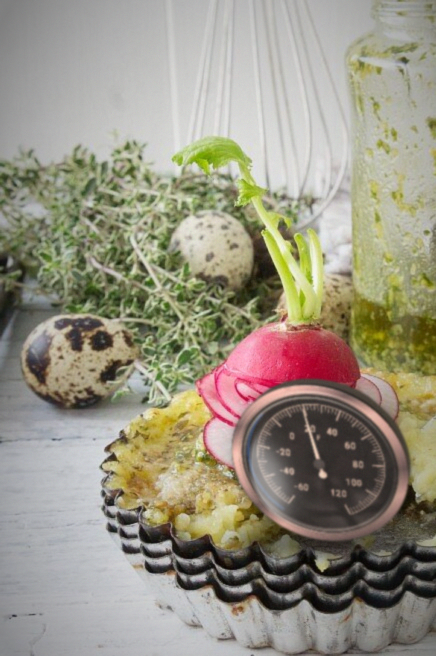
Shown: 20 °F
